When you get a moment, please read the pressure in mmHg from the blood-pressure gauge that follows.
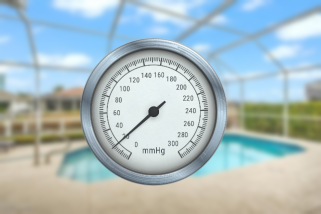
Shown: 20 mmHg
